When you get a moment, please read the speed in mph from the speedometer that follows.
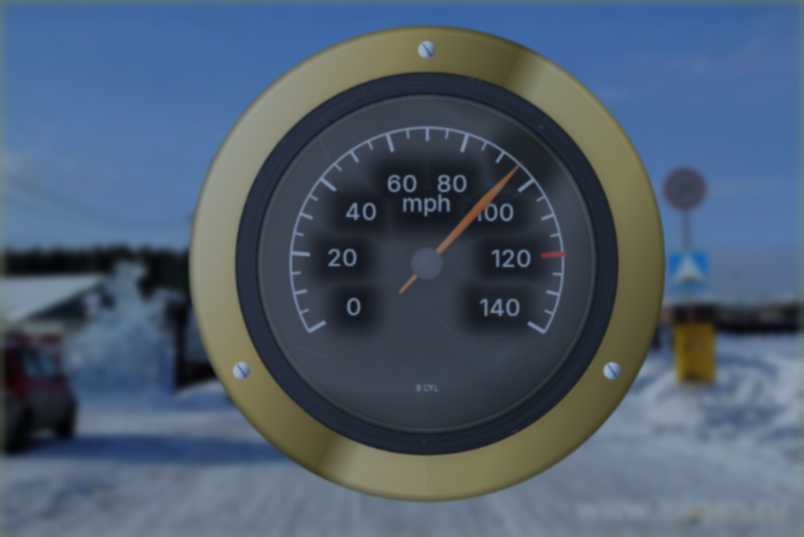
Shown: 95 mph
